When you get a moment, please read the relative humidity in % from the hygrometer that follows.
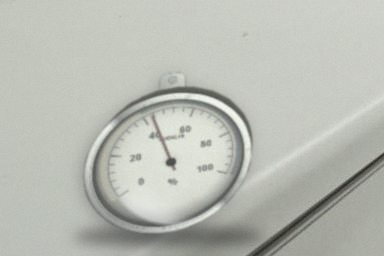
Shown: 44 %
